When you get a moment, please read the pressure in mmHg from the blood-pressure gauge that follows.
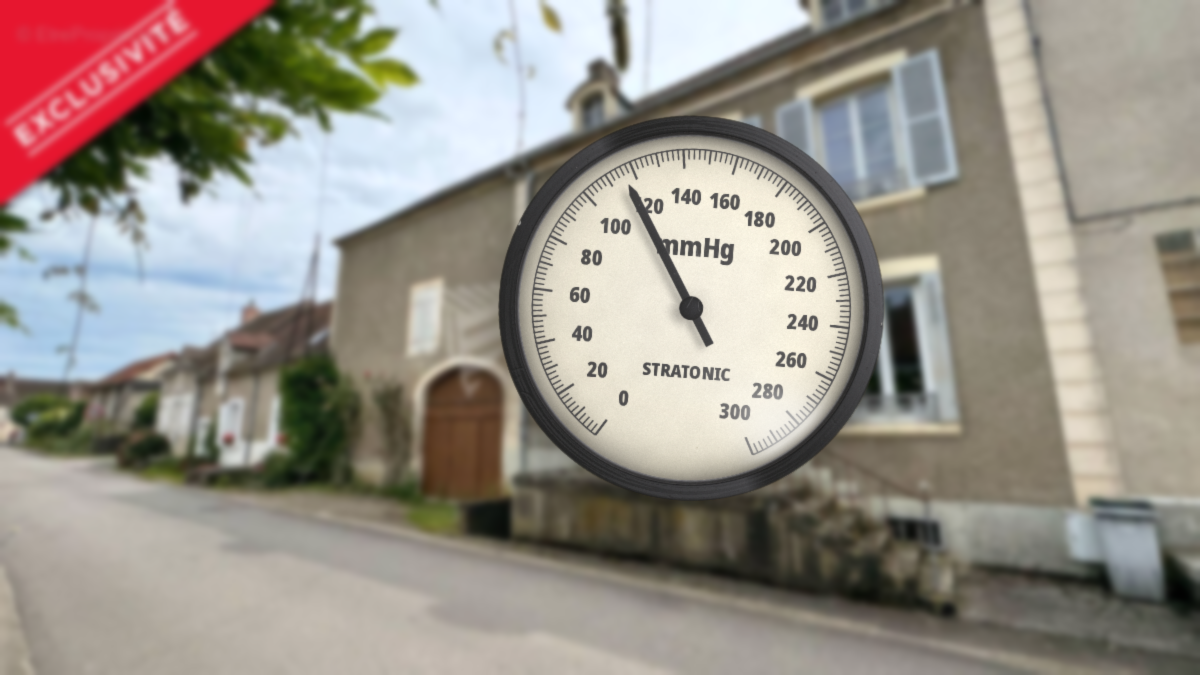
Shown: 116 mmHg
